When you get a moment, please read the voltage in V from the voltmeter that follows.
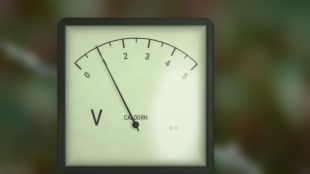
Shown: 1 V
